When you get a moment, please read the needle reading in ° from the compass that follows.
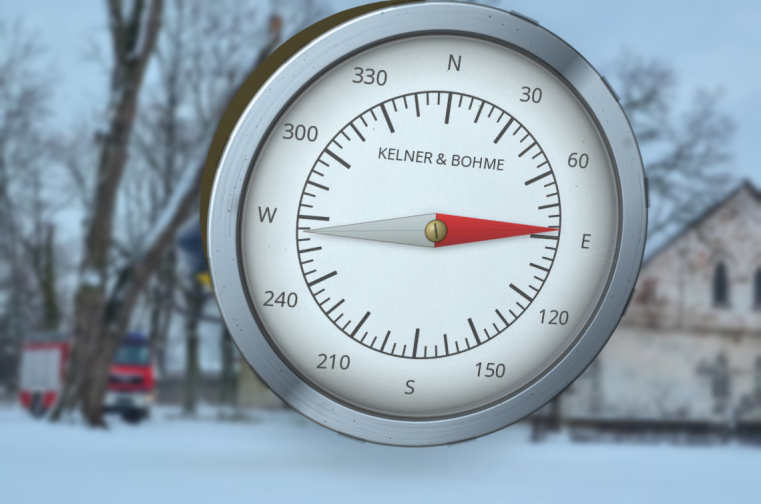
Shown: 85 °
